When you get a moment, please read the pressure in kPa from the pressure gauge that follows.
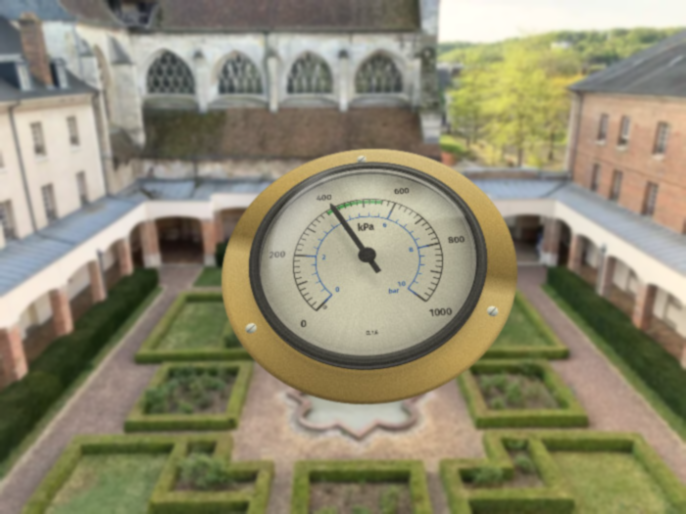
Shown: 400 kPa
